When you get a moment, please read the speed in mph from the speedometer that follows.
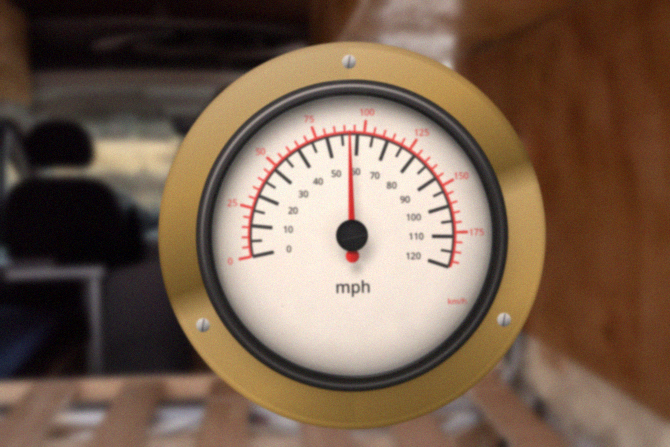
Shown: 57.5 mph
